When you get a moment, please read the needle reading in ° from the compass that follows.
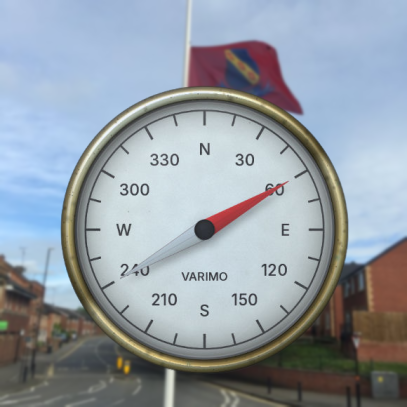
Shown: 60 °
